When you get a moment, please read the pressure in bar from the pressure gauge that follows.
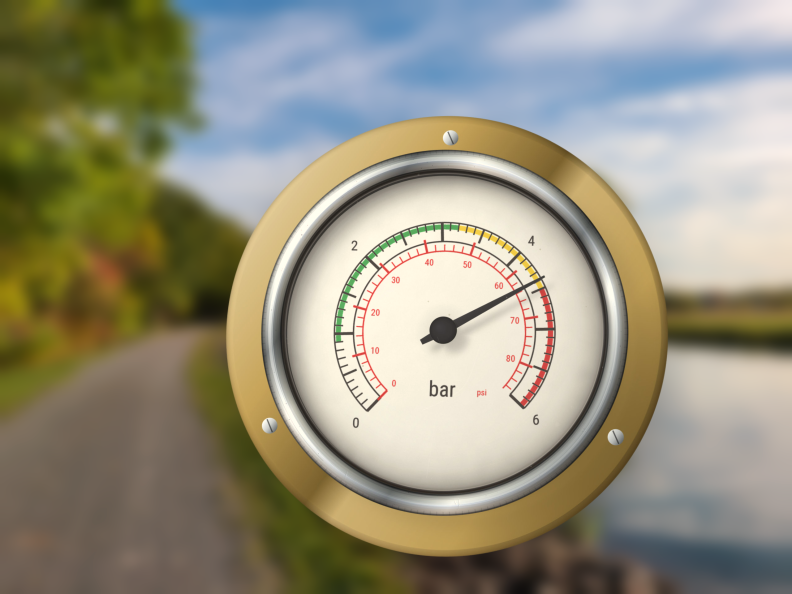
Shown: 4.4 bar
